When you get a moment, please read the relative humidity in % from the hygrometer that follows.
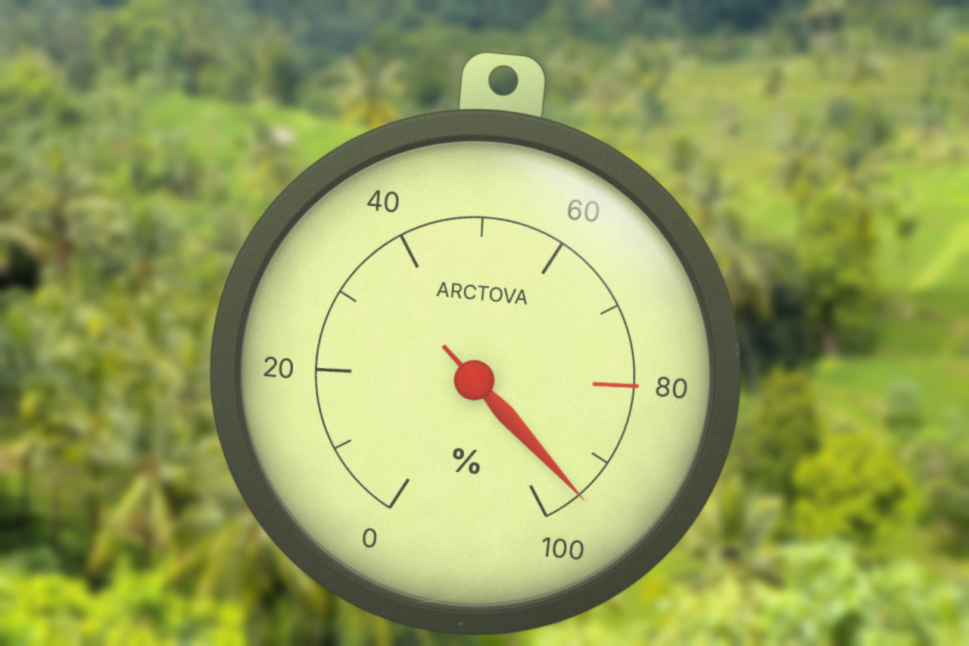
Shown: 95 %
